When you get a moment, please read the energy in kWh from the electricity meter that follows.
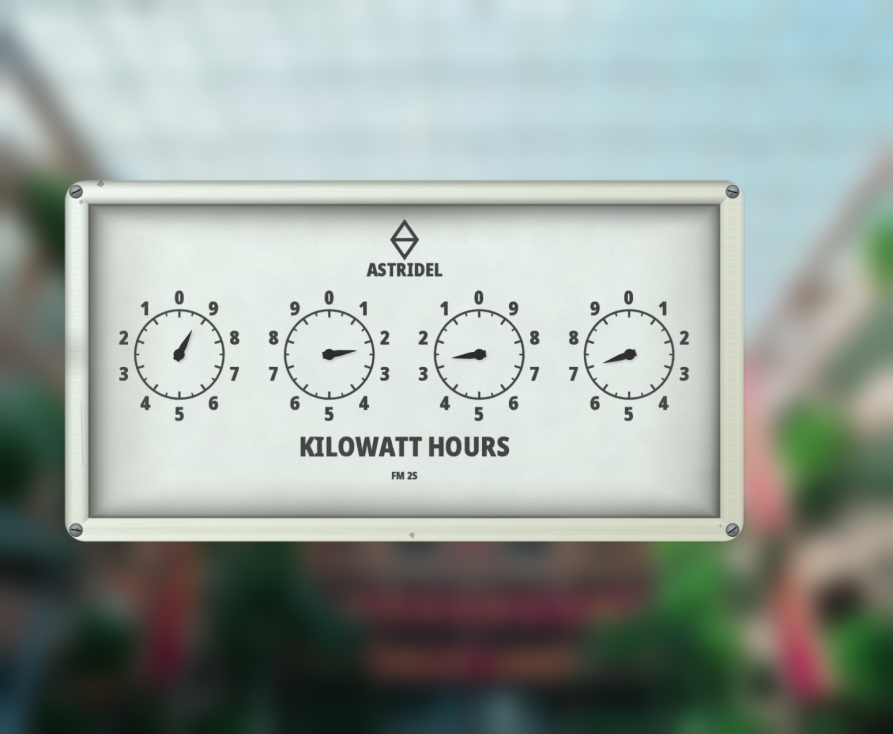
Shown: 9227 kWh
